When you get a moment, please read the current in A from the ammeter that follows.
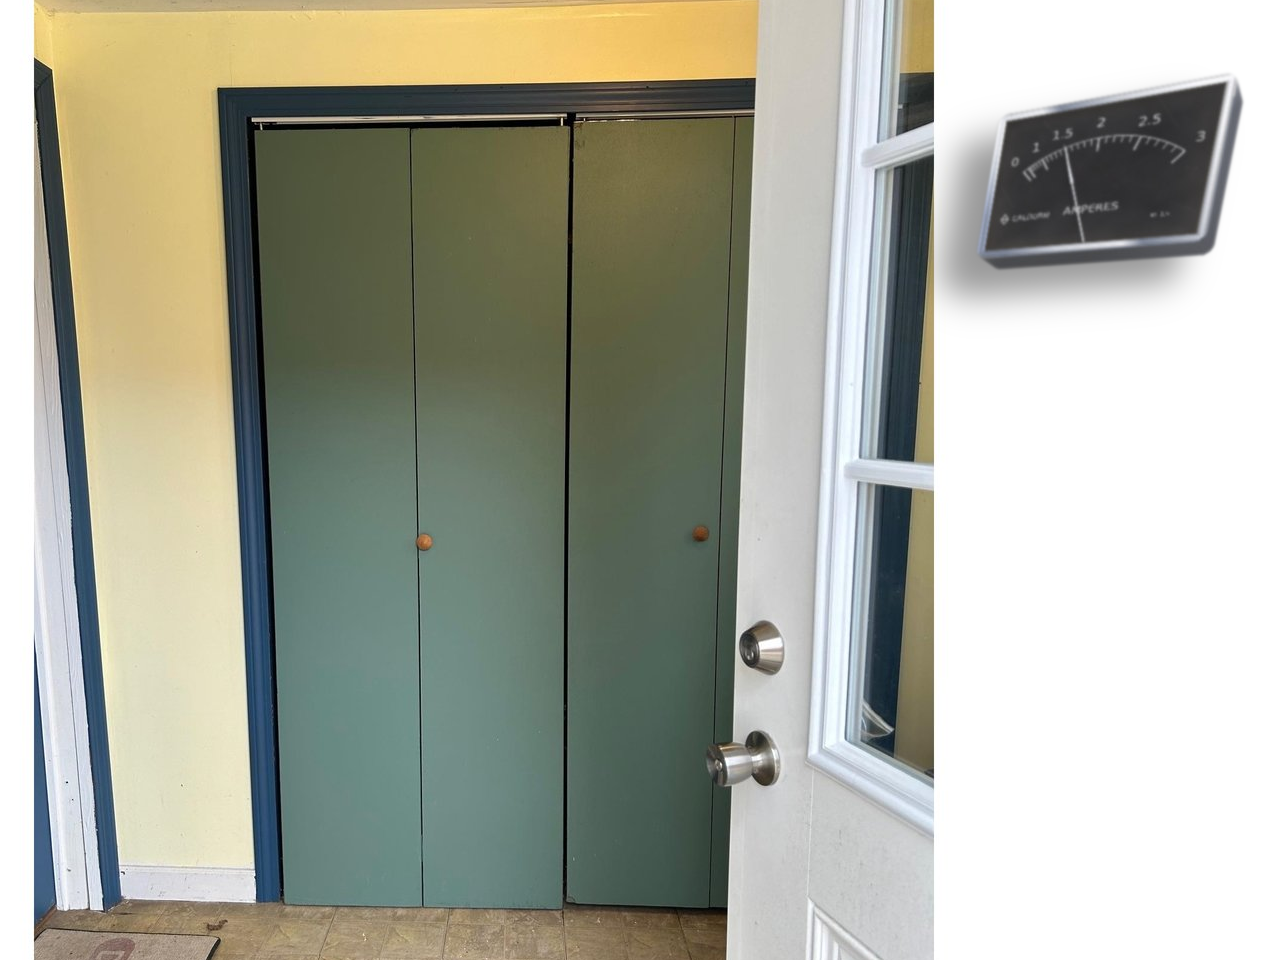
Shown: 1.5 A
